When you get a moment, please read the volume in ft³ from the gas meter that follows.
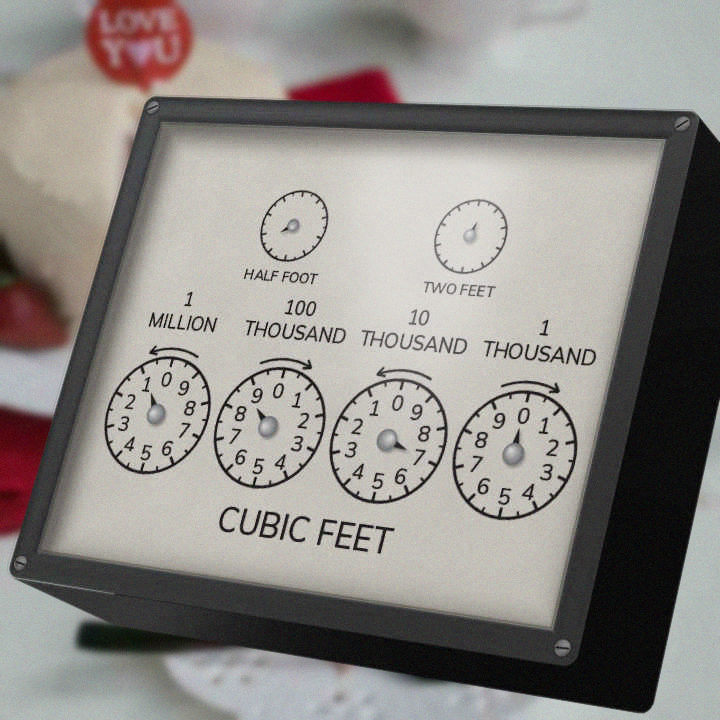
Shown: 87000 ft³
